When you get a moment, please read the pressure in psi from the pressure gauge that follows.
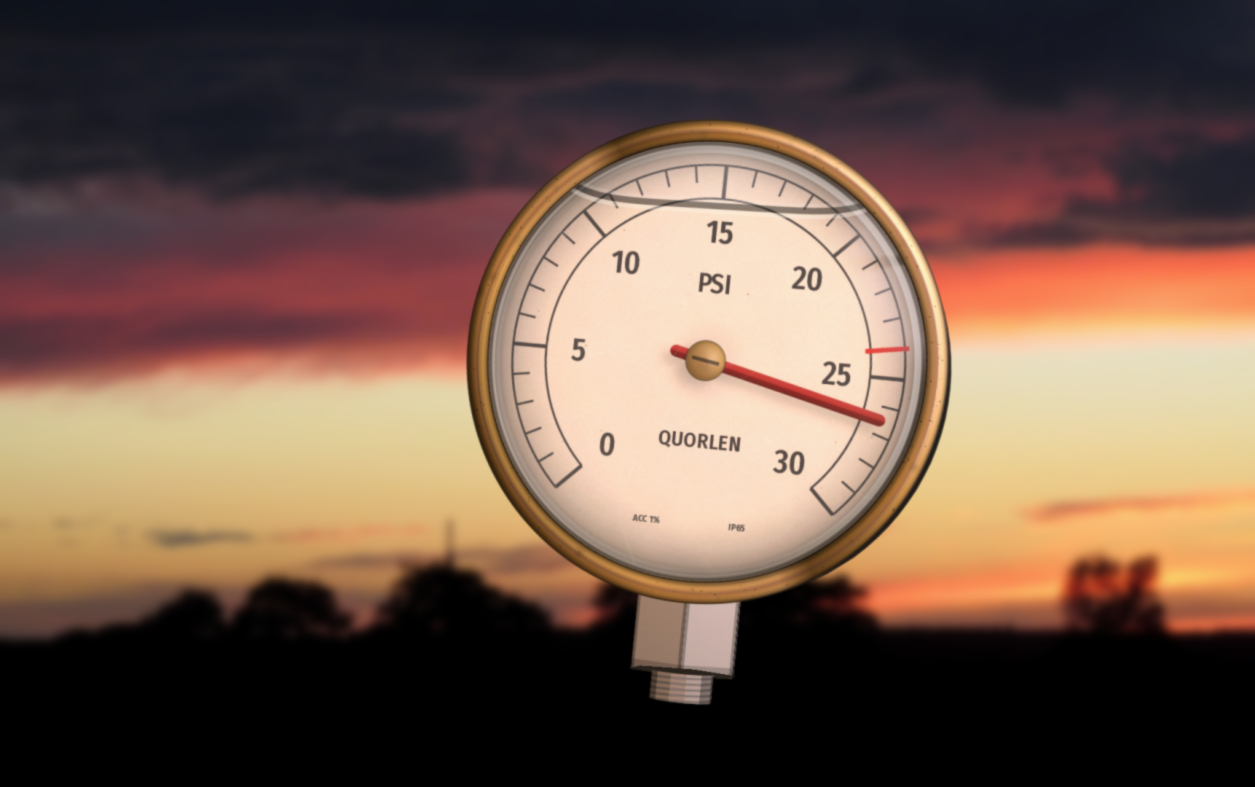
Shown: 26.5 psi
